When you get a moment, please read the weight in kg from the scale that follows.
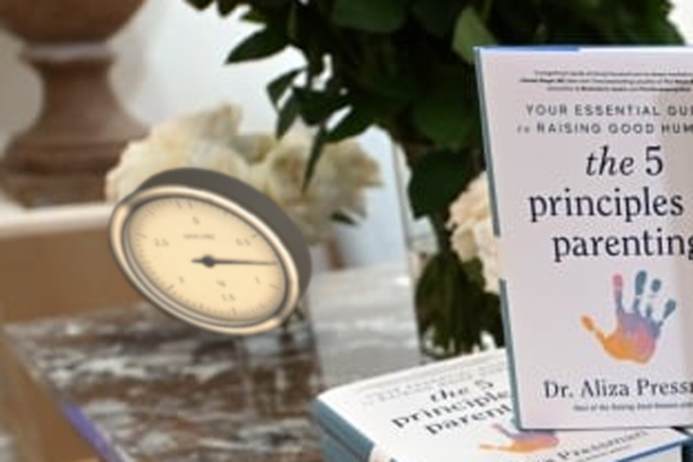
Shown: 0.75 kg
